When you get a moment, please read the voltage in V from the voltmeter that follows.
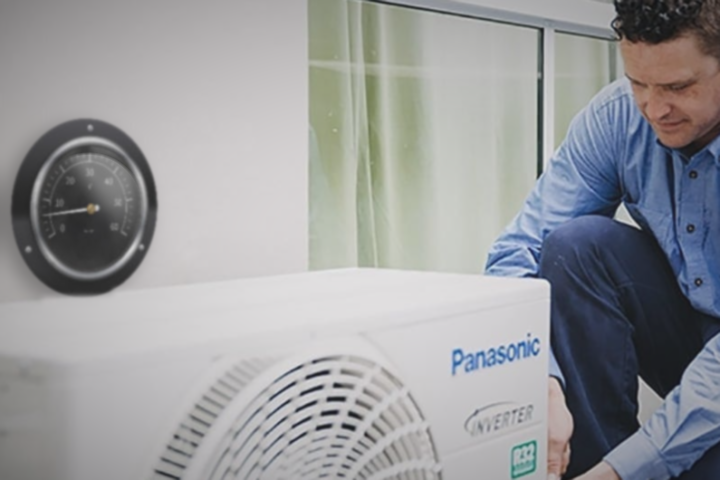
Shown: 6 V
